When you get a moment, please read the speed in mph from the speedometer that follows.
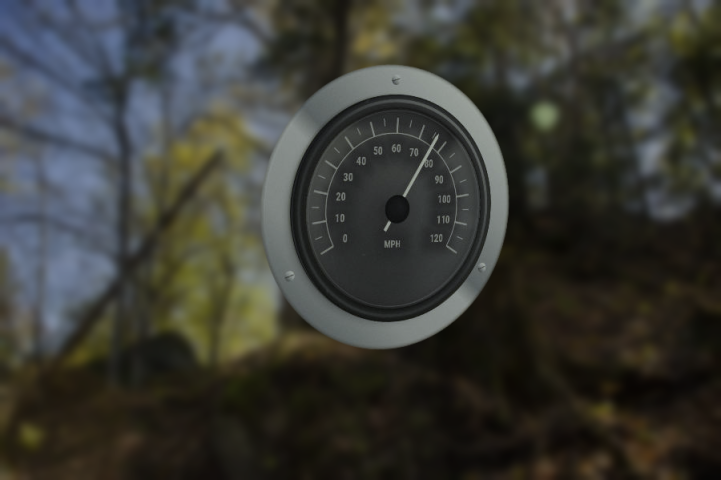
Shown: 75 mph
